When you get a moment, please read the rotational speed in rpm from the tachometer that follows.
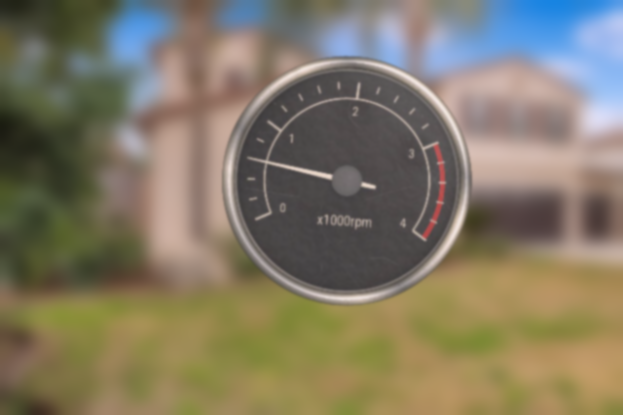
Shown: 600 rpm
